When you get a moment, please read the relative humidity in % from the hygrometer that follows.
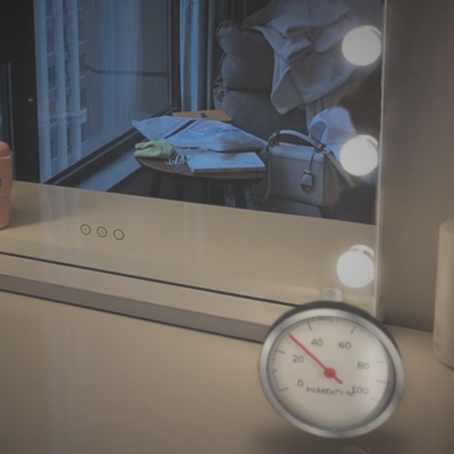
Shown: 30 %
